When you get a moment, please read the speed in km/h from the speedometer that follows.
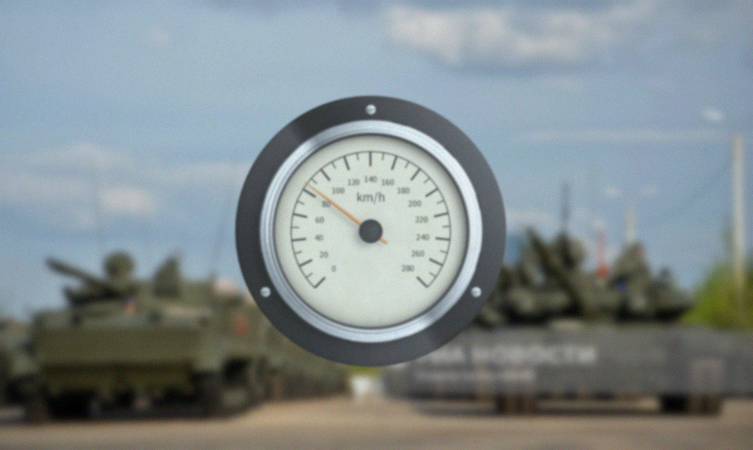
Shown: 85 km/h
